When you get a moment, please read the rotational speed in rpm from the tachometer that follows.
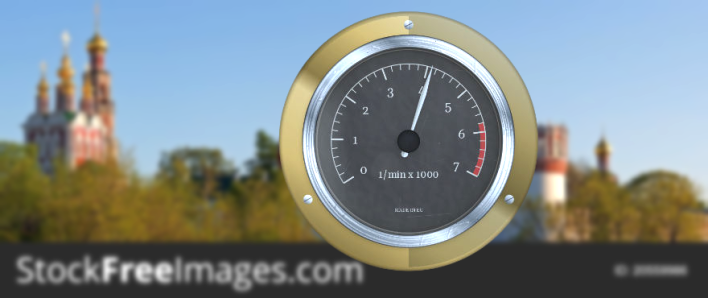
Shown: 4100 rpm
